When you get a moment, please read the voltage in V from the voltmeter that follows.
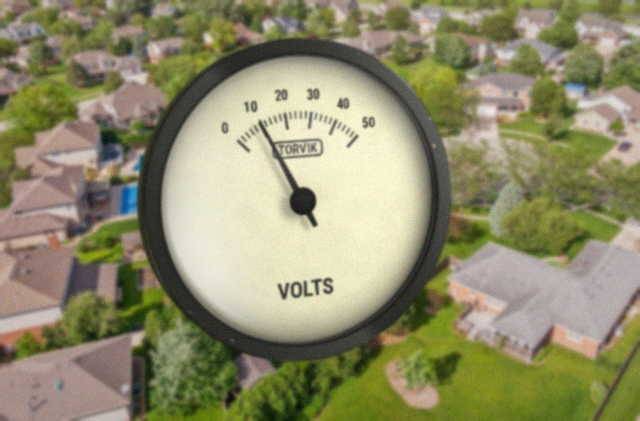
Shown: 10 V
